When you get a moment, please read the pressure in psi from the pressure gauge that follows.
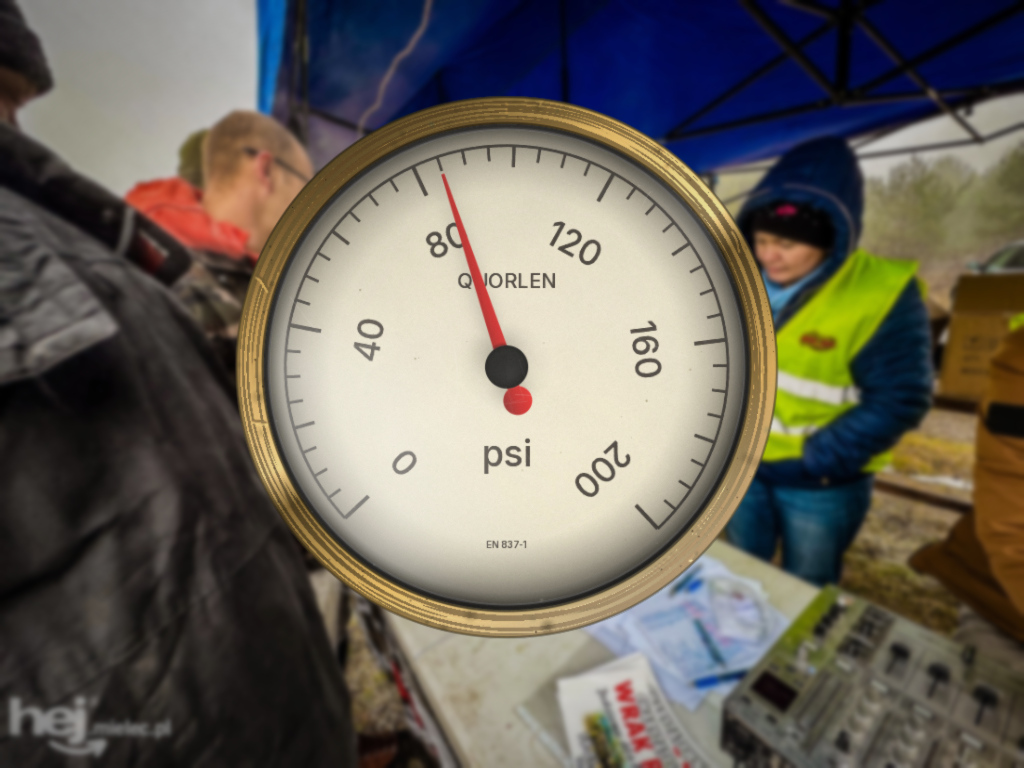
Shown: 85 psi
